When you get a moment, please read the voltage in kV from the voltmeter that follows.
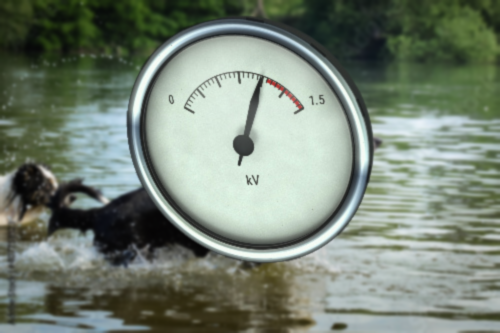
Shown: 1 kV
